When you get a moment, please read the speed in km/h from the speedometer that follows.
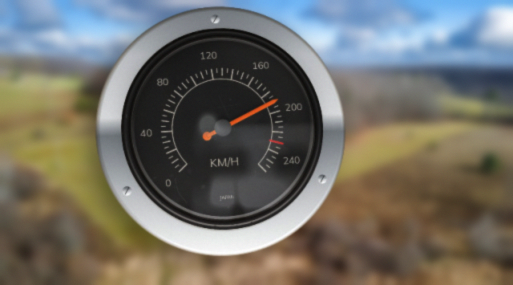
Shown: 190 km/h
